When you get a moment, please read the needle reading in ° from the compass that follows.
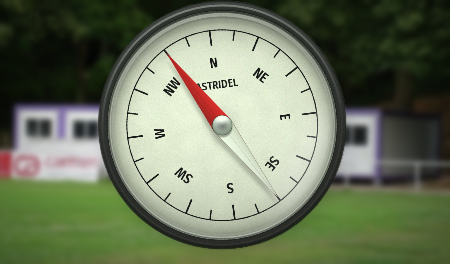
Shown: 330 °
